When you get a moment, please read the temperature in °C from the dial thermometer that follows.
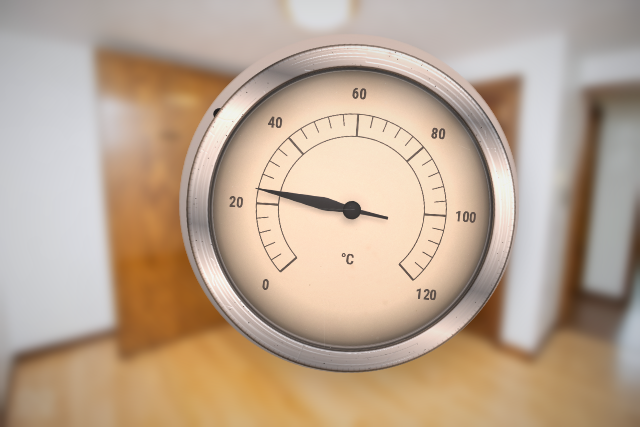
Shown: 24 °C
